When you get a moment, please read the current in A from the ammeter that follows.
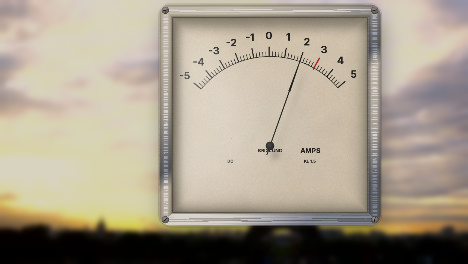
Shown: 2 A
